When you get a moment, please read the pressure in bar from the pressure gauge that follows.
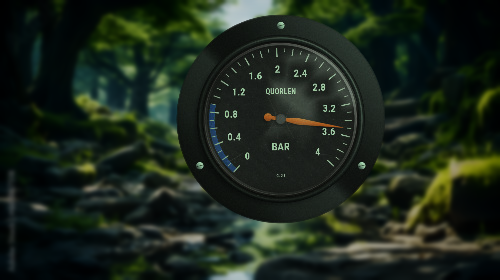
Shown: 3.5 bar
